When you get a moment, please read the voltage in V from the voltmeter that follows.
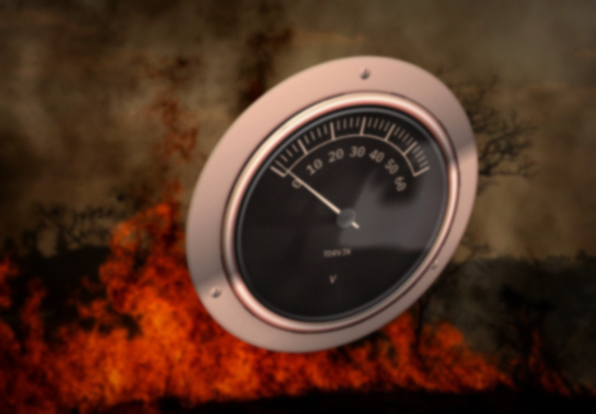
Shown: 2 V
